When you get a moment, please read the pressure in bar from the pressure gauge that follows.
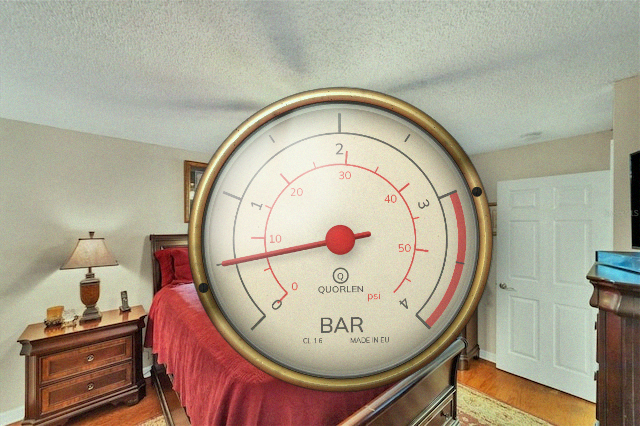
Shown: 0.5 bar
